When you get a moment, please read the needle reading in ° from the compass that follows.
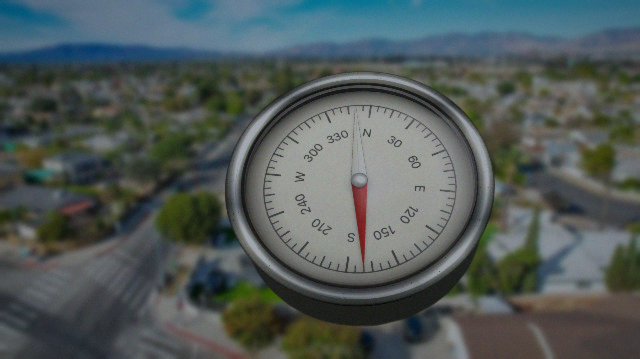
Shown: 170 °
